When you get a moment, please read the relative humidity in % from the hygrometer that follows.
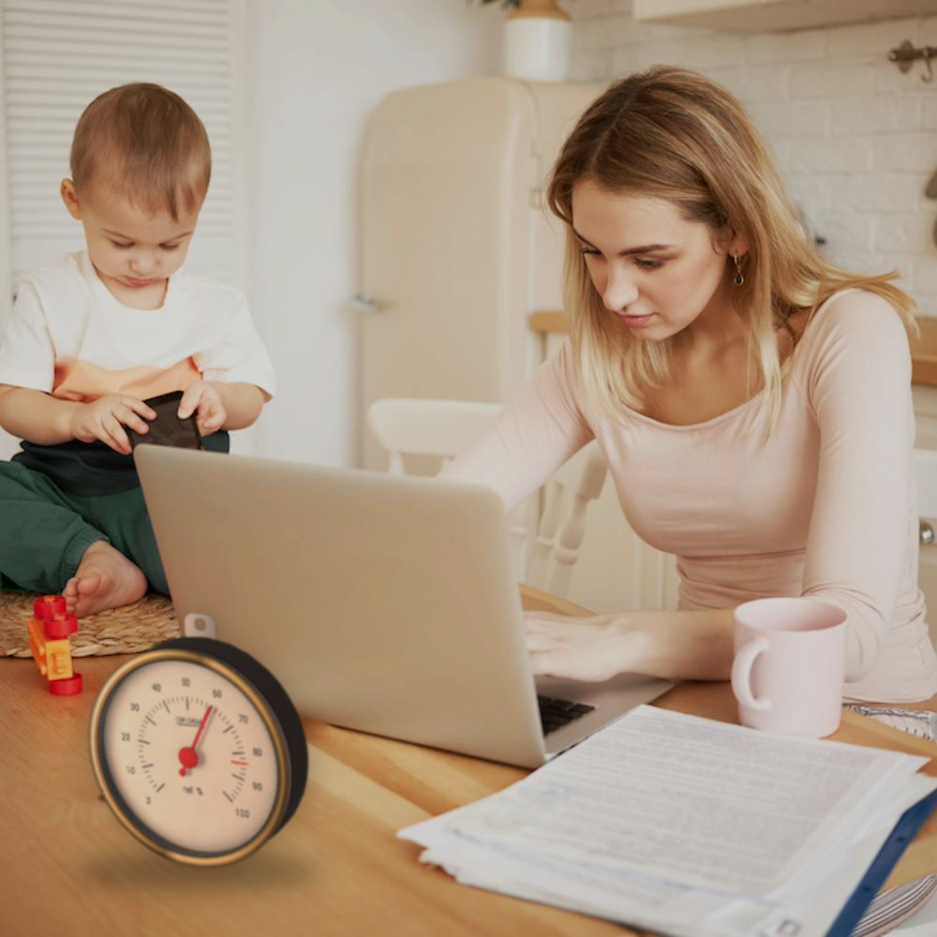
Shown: 60 %
